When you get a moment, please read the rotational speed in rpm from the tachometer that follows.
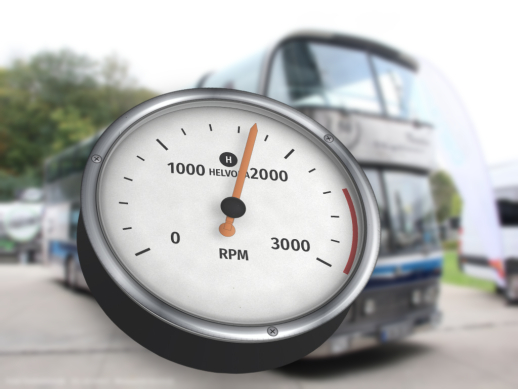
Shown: 1700 rpm
